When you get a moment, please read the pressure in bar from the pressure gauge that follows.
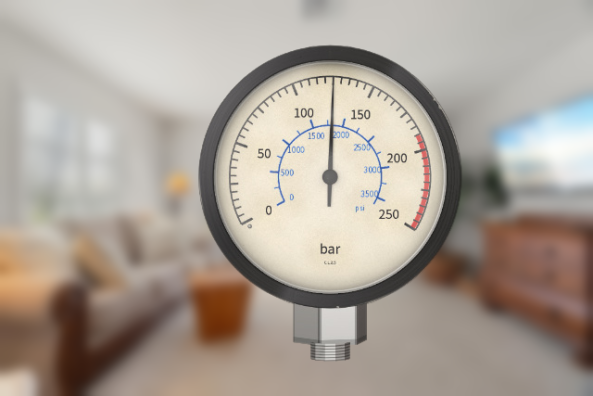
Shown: 125 bar
